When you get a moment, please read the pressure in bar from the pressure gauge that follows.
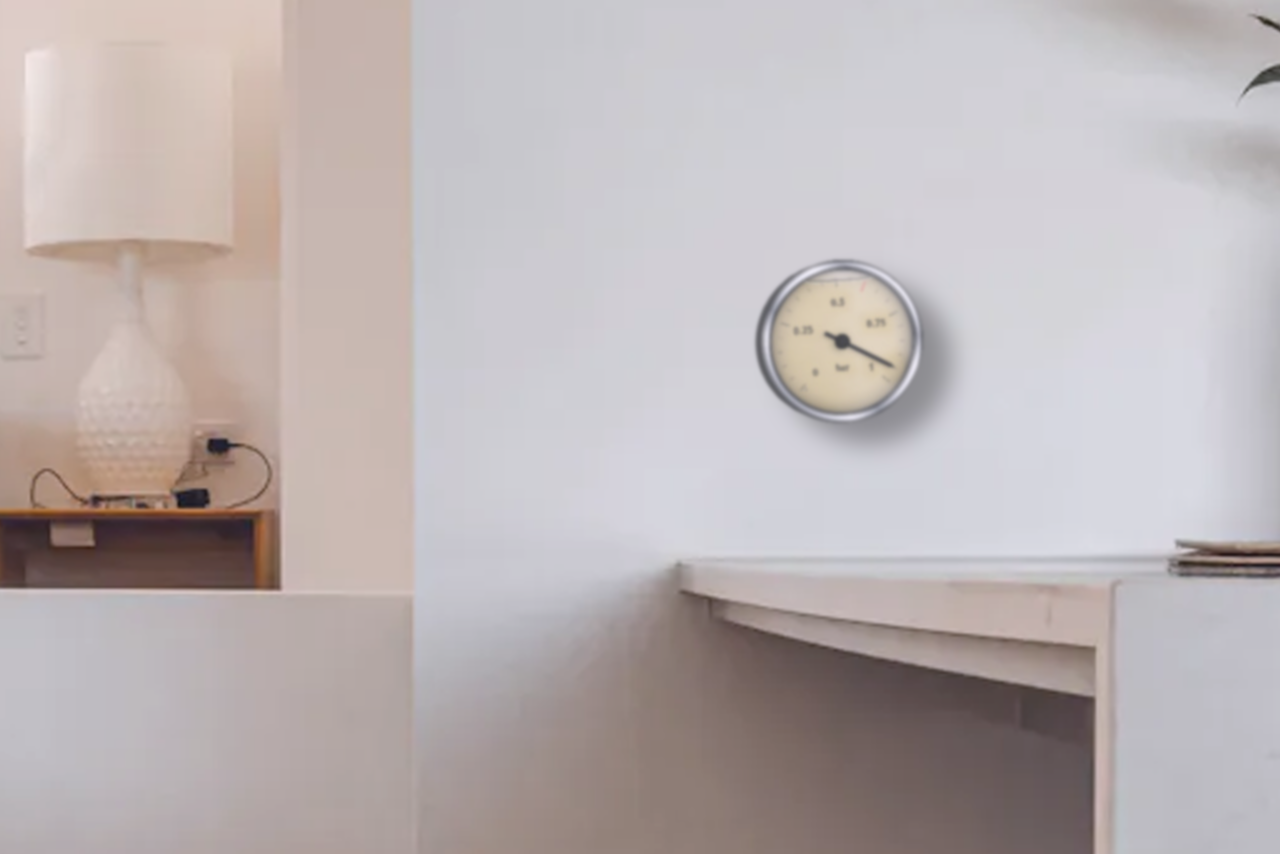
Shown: 0.95 bar
